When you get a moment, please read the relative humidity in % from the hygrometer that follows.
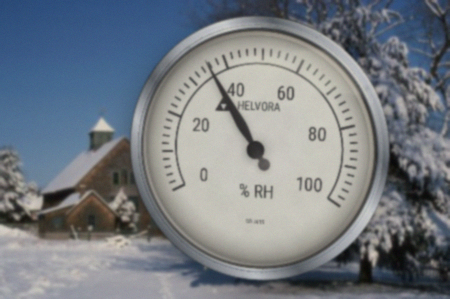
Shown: 36 %
